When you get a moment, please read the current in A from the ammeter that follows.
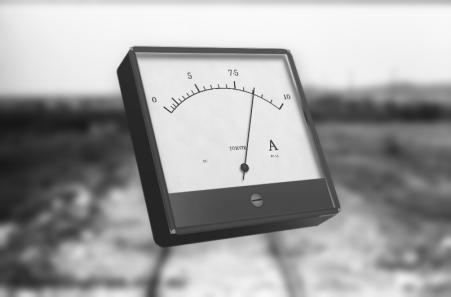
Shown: 8.5 A
